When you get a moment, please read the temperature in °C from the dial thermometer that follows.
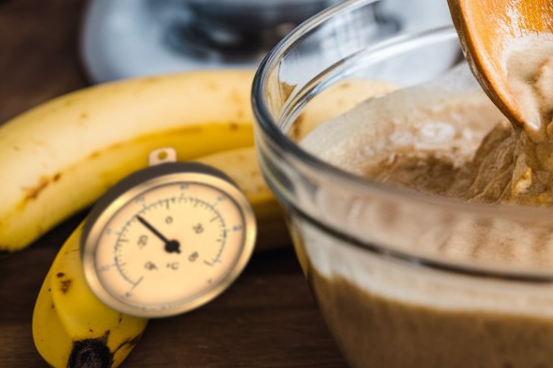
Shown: -10 °C
